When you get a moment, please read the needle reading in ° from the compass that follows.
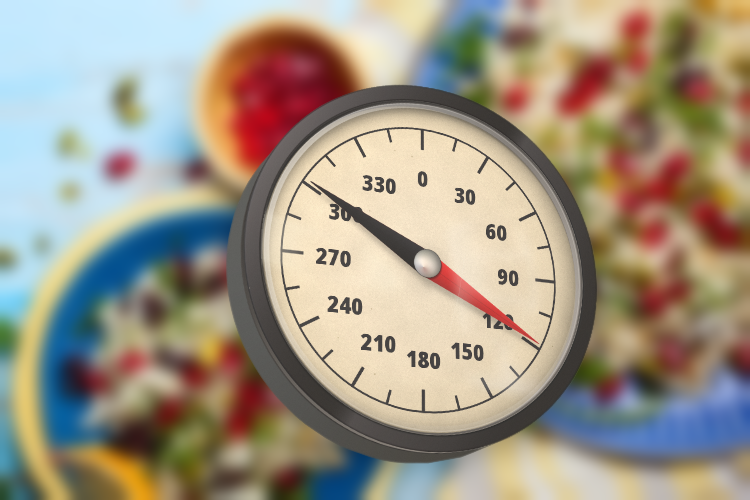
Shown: 120 °
